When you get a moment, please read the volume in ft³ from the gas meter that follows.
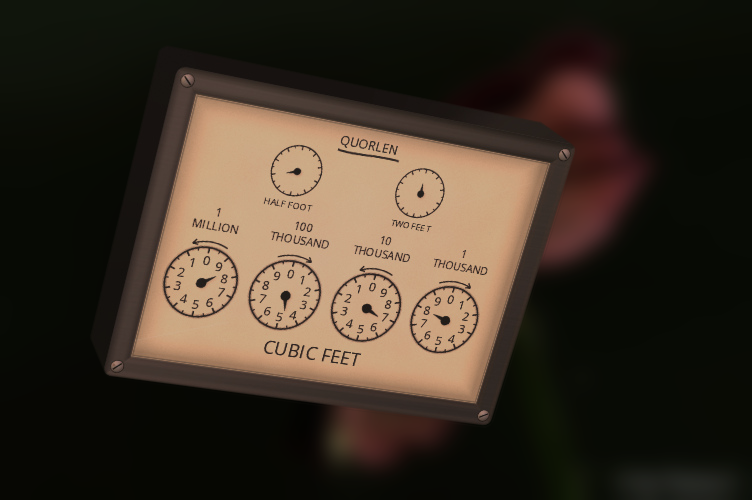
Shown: 846800 ft³
